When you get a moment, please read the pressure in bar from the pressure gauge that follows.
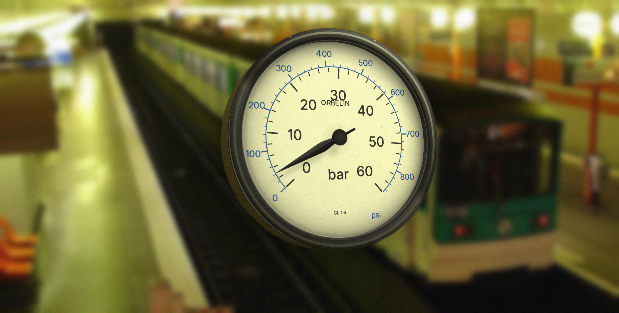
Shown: 3 bar
